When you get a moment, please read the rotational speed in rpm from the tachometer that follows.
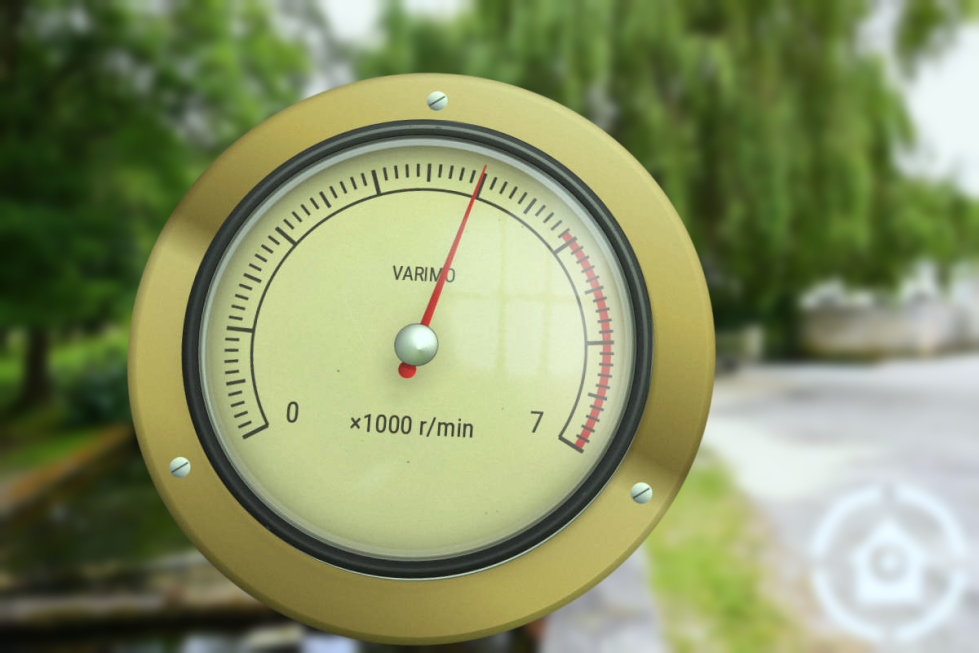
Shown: 4000 rpm
